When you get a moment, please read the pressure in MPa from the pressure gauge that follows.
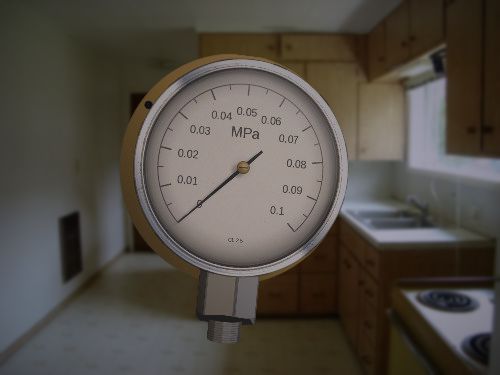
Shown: 0 MPa
